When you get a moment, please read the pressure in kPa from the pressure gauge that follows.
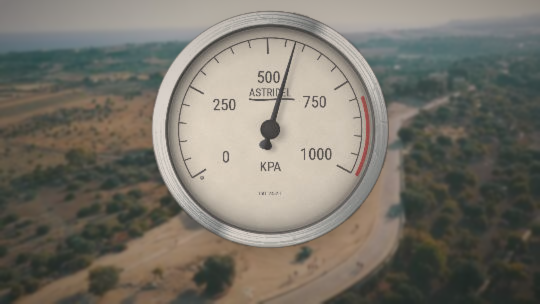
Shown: 575 kPa
